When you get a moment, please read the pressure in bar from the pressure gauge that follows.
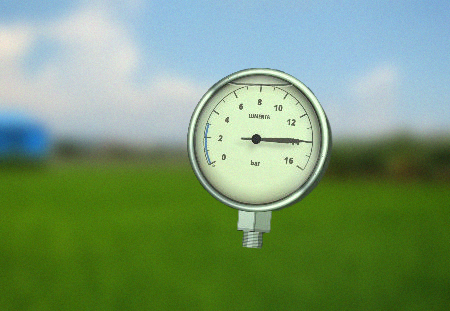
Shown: 14 bar
